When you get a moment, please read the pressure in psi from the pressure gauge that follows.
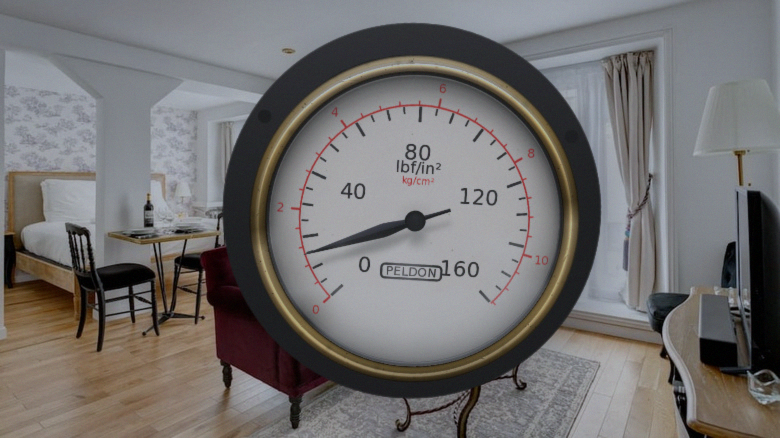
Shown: 15 psi
